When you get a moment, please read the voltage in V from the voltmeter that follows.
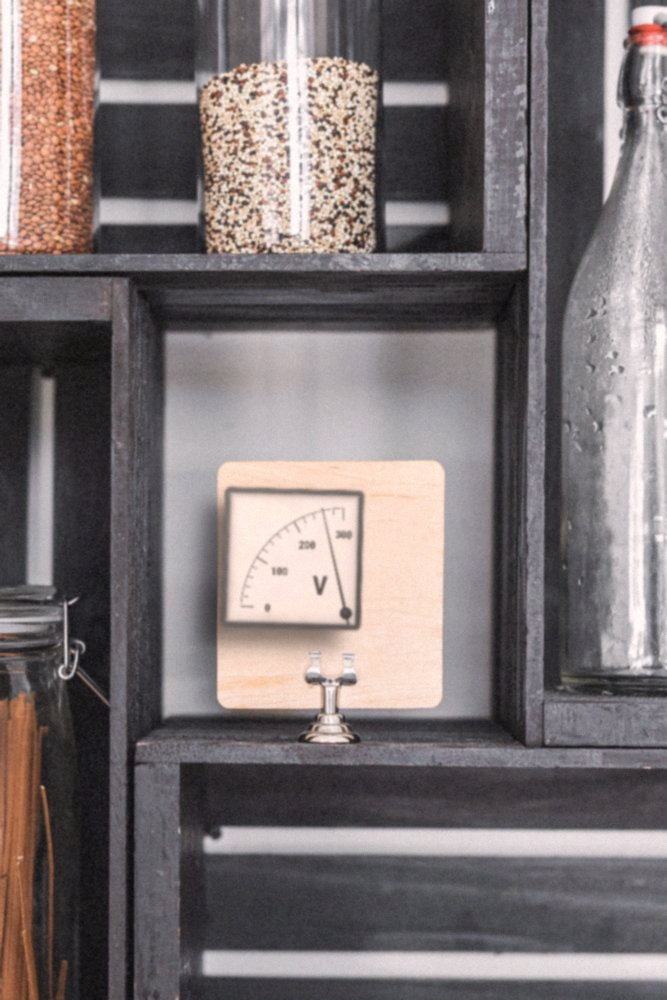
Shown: 260 V
